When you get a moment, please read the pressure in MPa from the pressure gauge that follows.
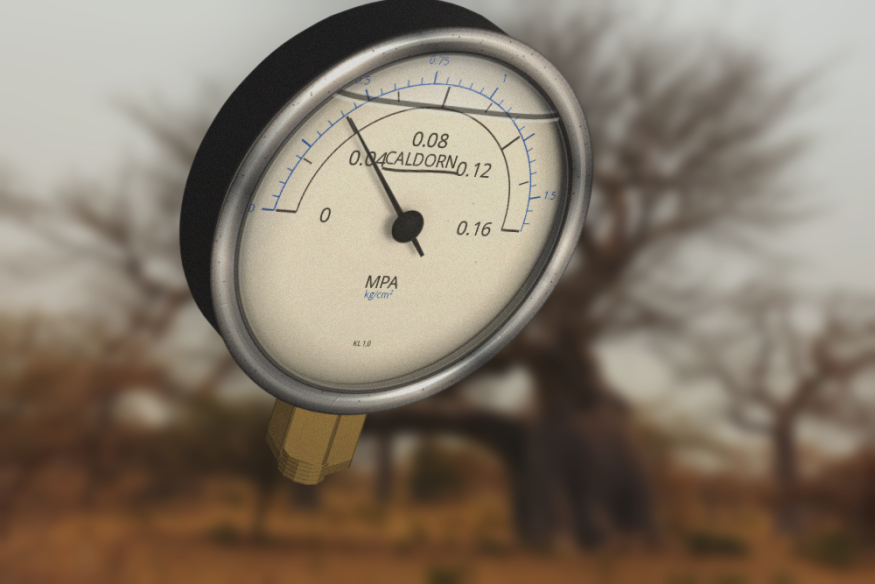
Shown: 0.04 MPa
